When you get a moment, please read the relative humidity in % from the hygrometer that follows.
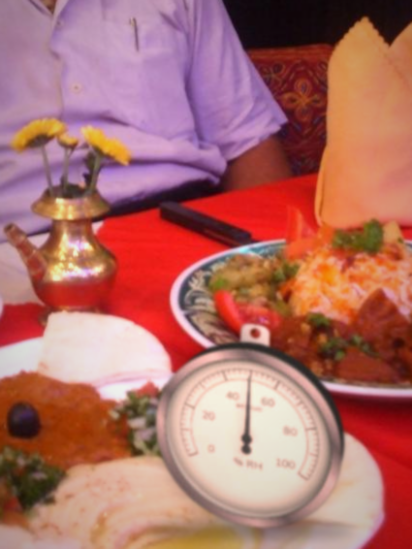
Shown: 50 %
